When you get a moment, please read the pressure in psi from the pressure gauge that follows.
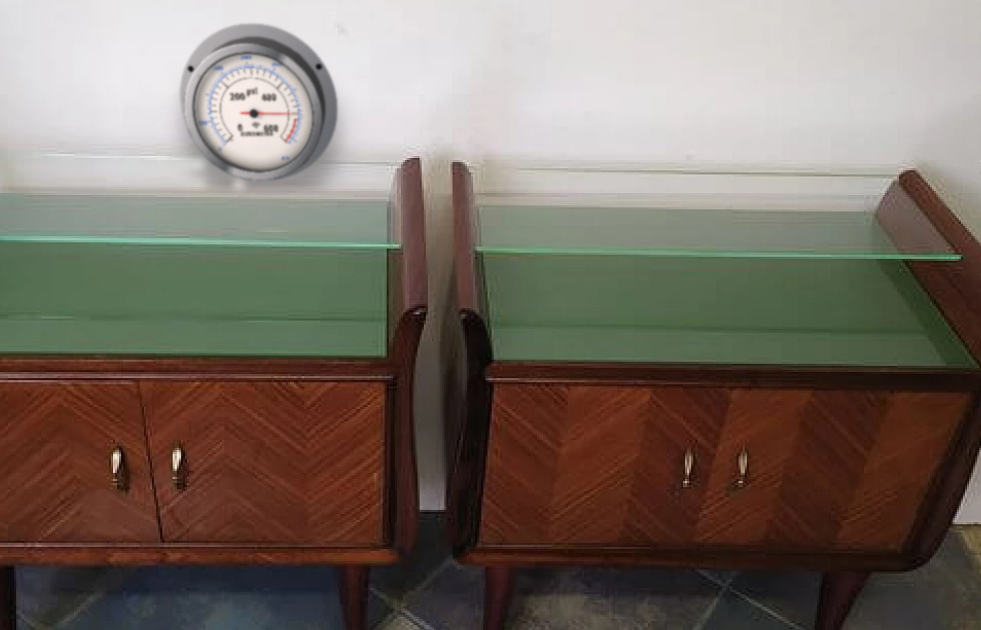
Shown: 500 psi
